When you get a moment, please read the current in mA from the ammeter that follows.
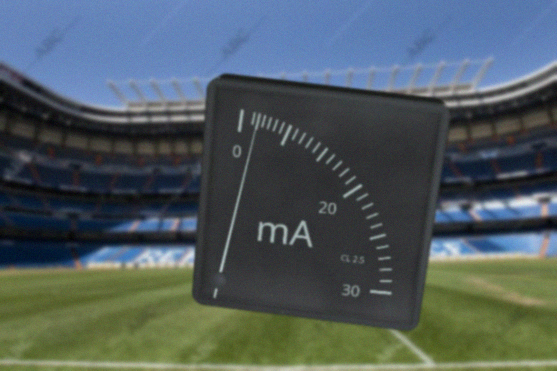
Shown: 5 mA
